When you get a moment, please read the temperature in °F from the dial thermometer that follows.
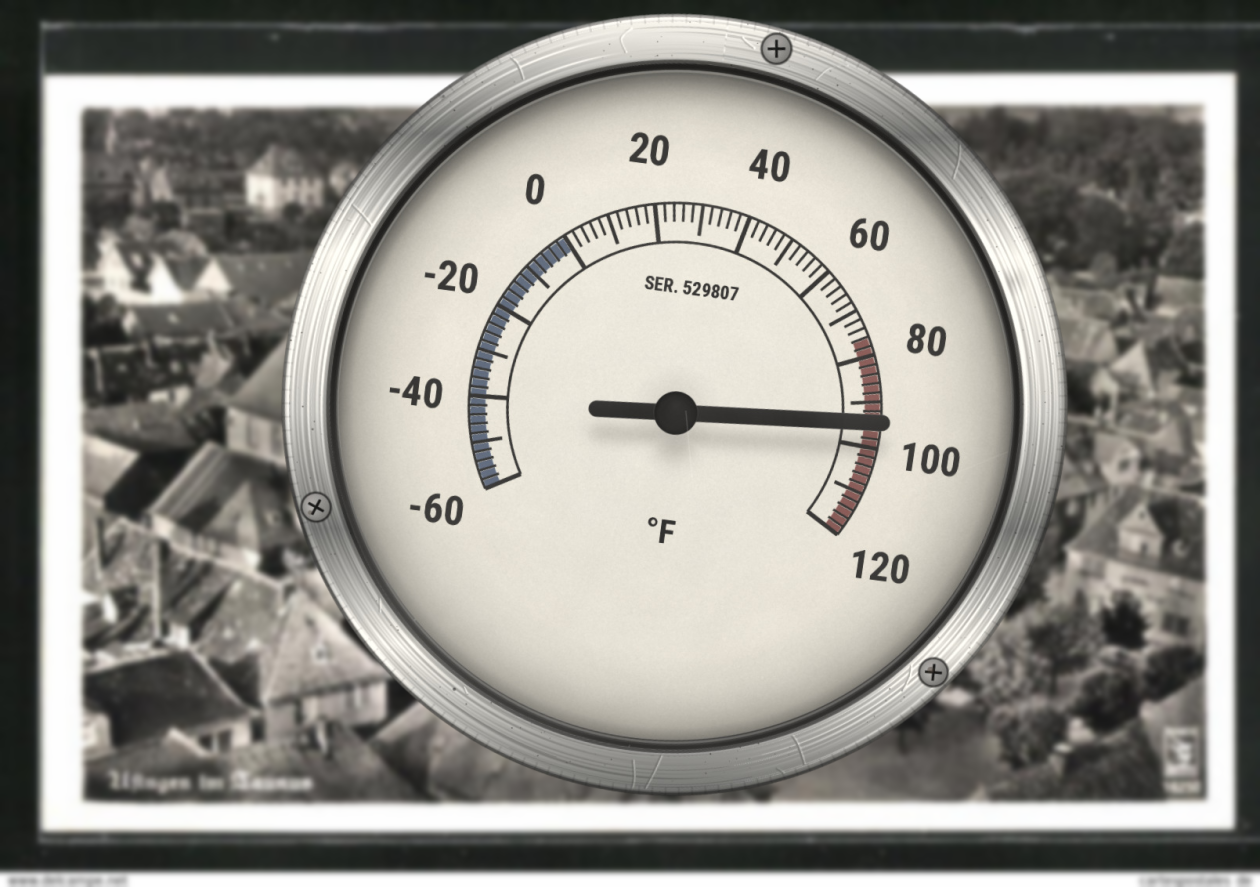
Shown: 94 °F
